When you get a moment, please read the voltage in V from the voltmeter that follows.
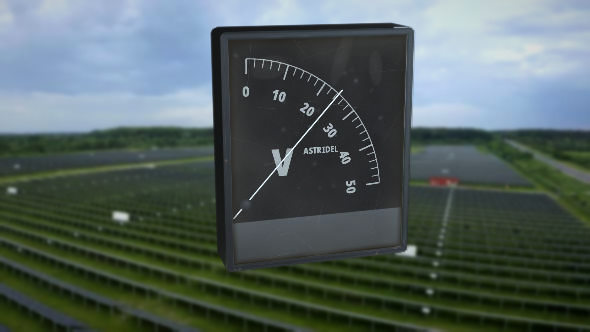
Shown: 24 V
